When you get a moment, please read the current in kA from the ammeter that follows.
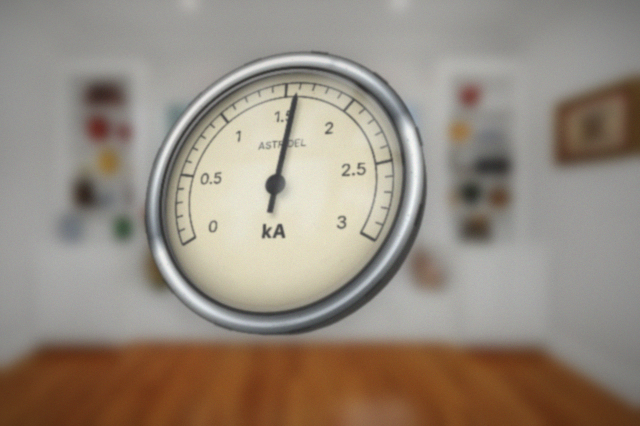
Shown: 1.6 kA
